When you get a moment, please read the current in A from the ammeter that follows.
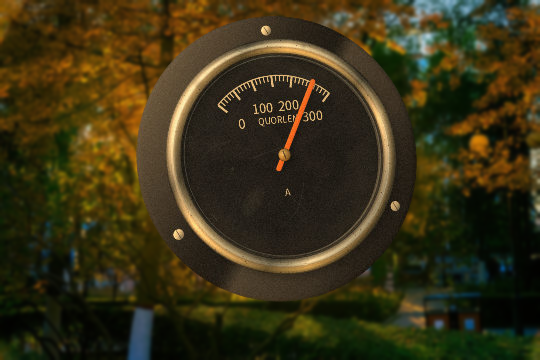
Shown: 250 A
